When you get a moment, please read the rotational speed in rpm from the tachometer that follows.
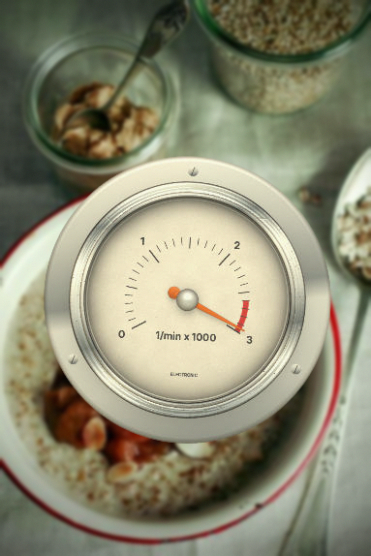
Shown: 2950 rpm
